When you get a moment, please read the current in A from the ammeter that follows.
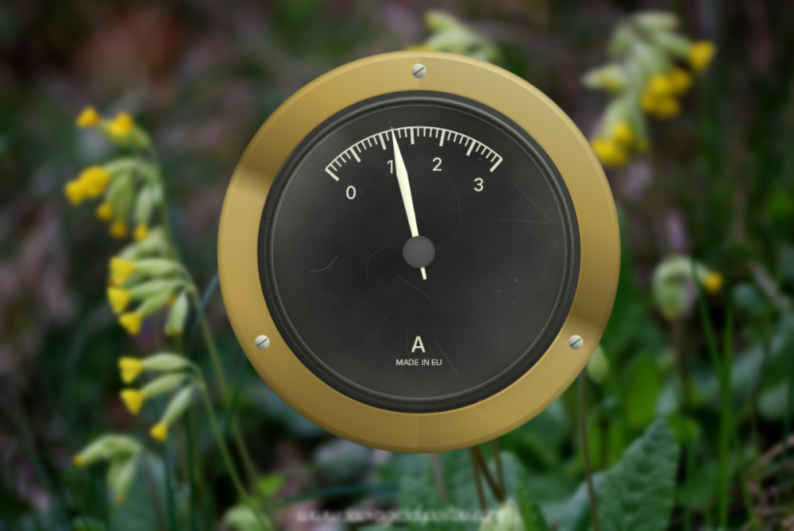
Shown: 1.2 A
